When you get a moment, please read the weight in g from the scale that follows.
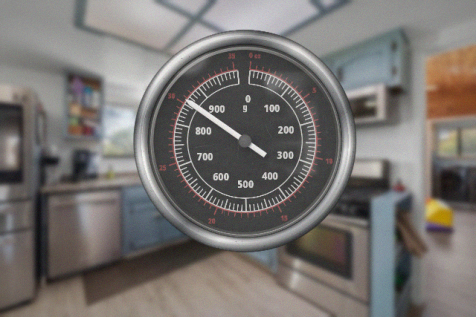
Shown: 860 g
